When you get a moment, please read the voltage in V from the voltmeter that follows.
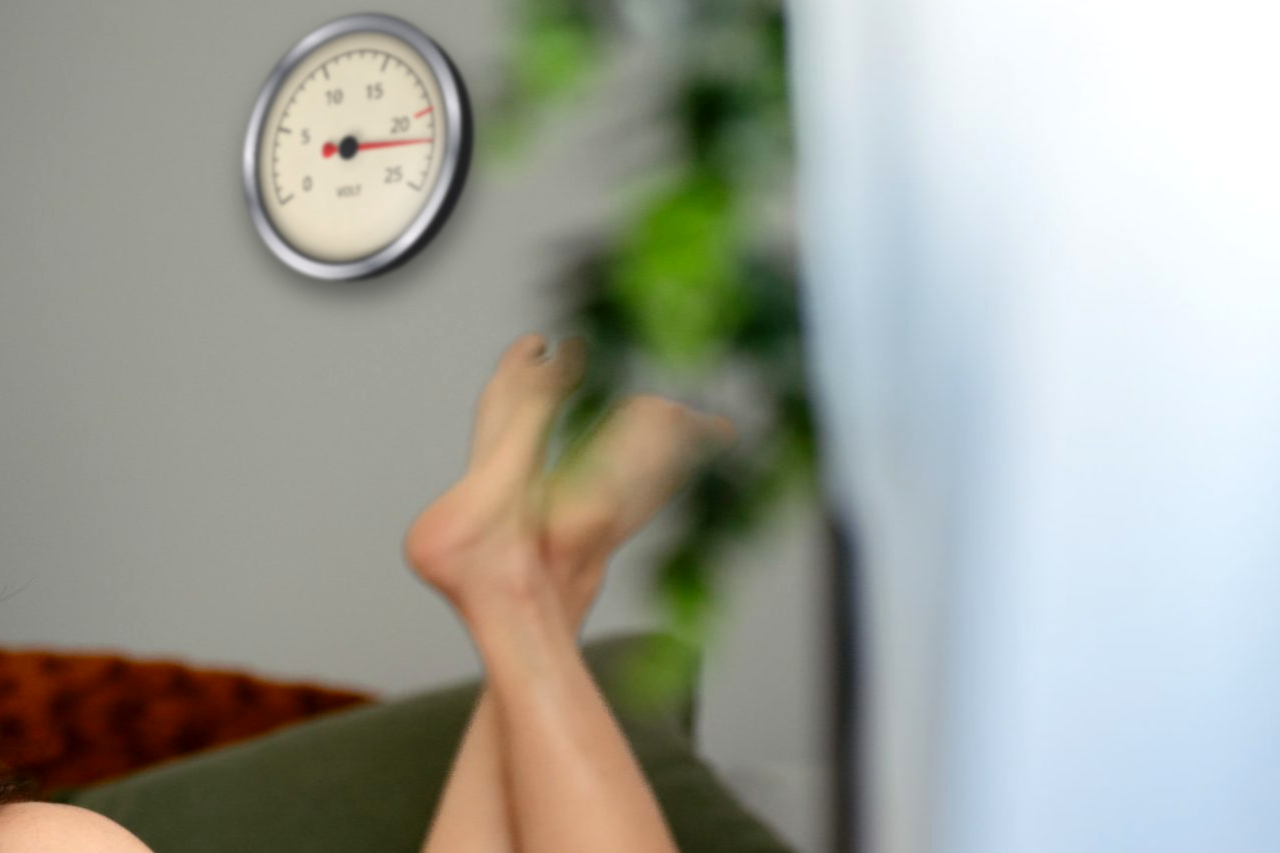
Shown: 22 V
